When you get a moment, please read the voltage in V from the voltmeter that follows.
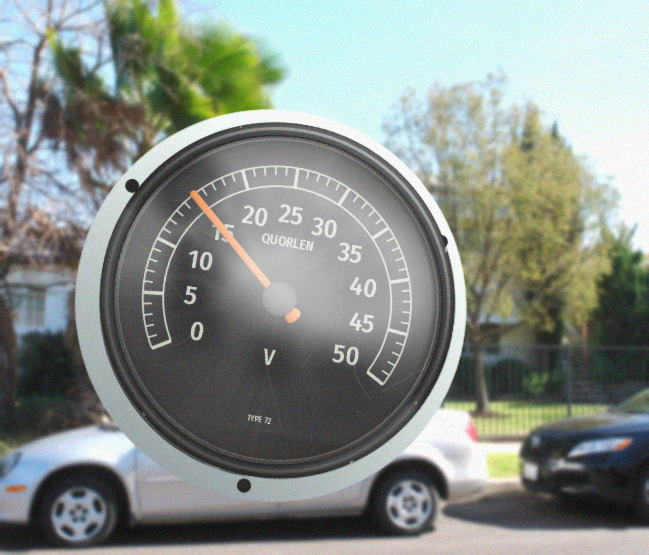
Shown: 15 V
